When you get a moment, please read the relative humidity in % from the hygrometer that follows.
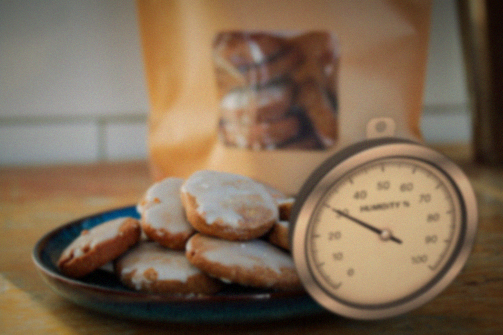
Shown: 30 %
